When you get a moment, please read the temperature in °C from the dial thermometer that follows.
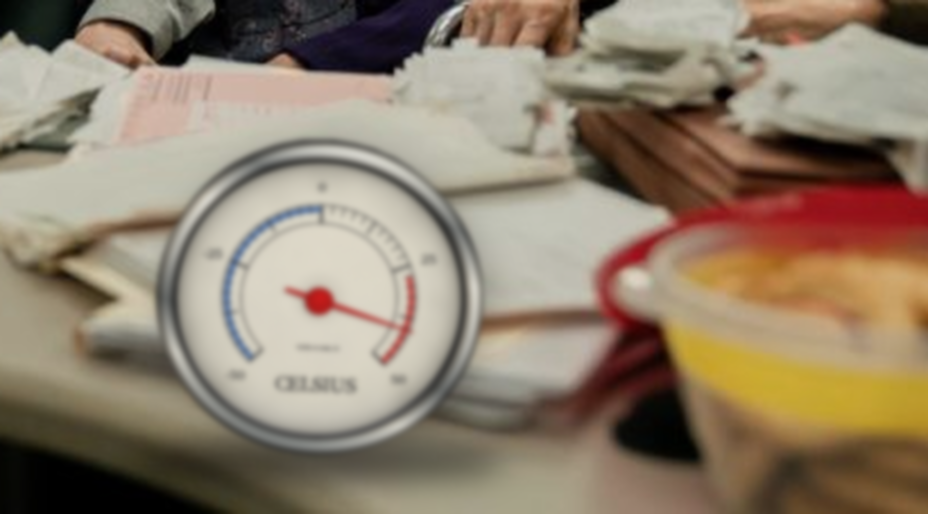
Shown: 40 °C
